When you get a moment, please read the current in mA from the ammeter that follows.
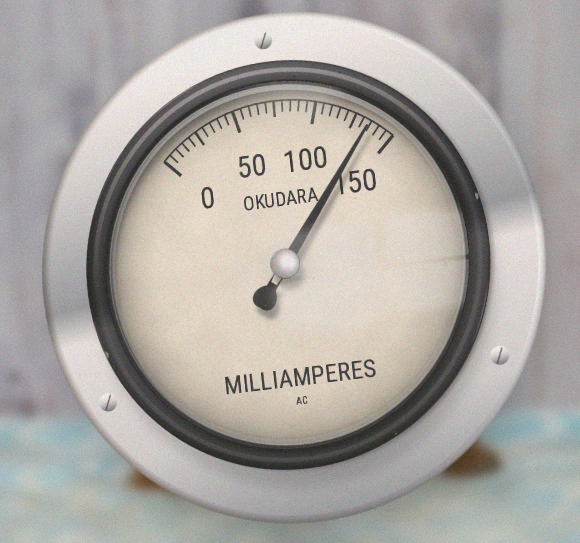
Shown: 135 mA
